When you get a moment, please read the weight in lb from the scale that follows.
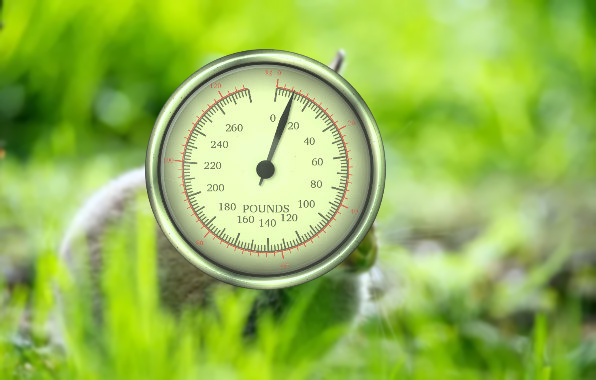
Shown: 10 lb
